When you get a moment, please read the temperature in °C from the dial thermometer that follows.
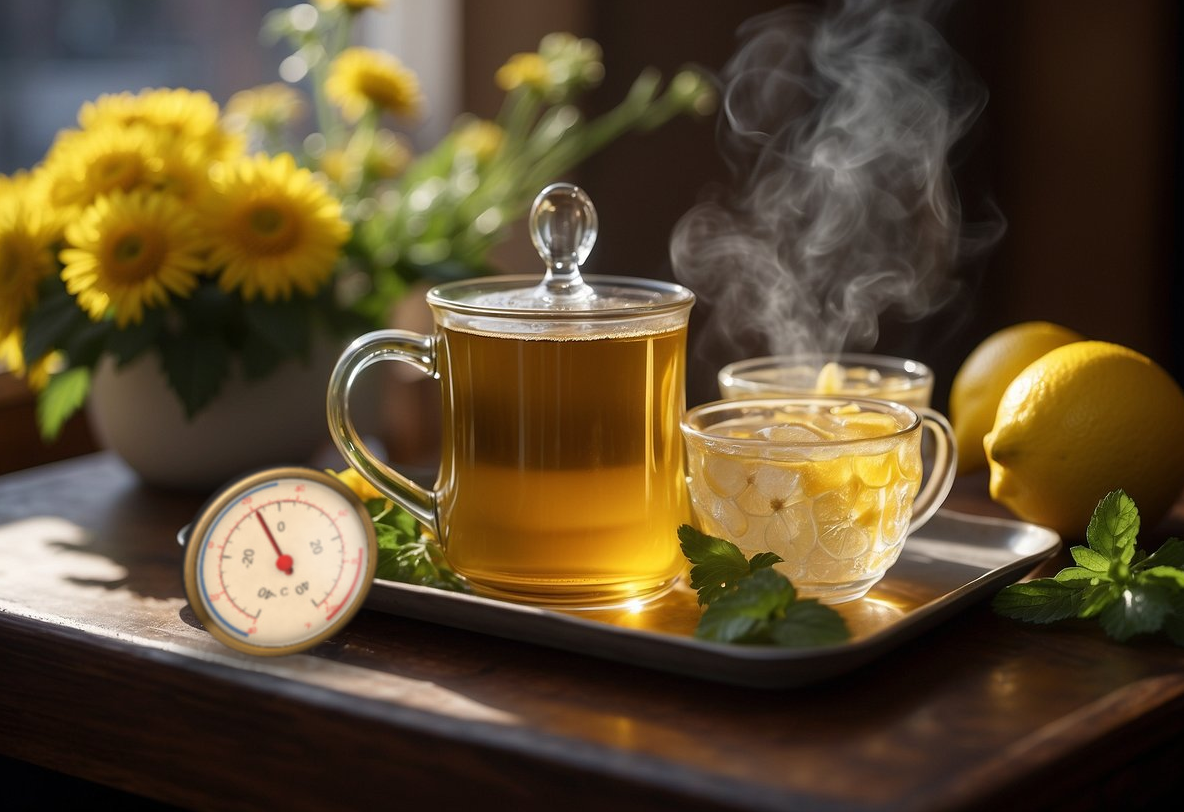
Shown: -6 °C
